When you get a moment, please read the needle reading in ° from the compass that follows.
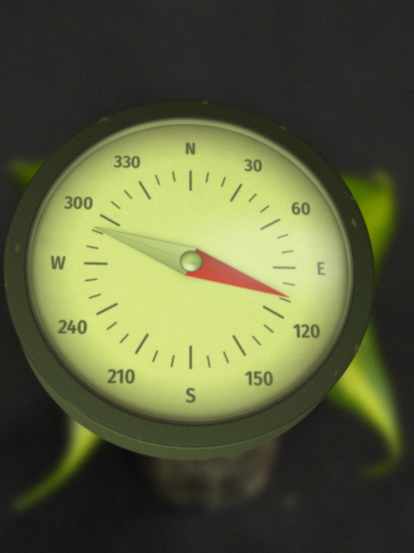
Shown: 110 °
